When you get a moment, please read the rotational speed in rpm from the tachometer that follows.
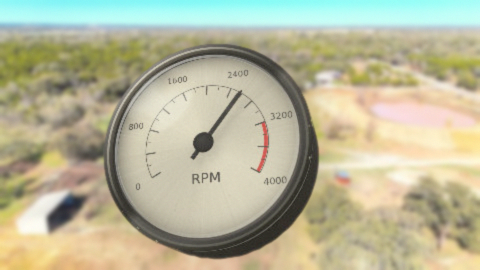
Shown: 2600 rpm
